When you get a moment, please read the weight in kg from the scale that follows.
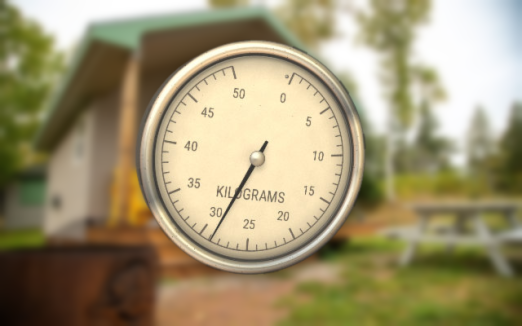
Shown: 29 kg
